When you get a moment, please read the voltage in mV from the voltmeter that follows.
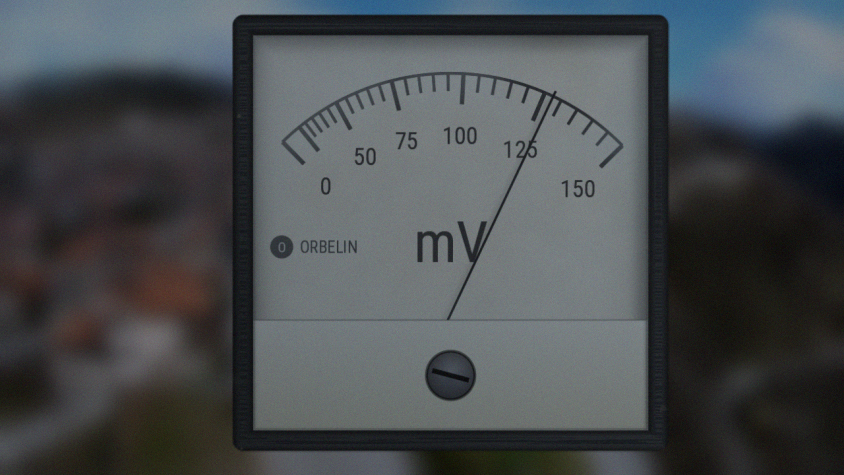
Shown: 127.5 mV
